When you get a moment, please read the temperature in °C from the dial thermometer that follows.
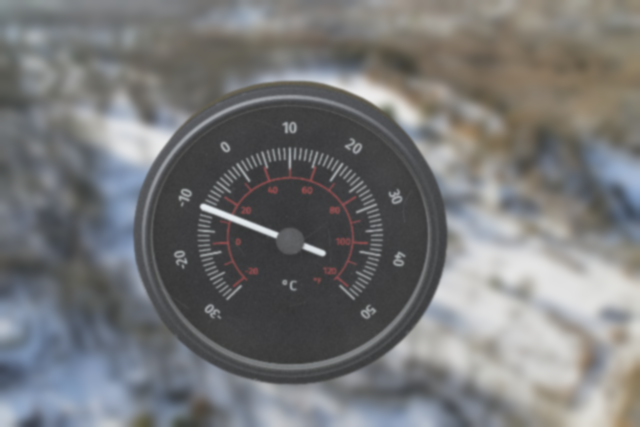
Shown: -10 °C
